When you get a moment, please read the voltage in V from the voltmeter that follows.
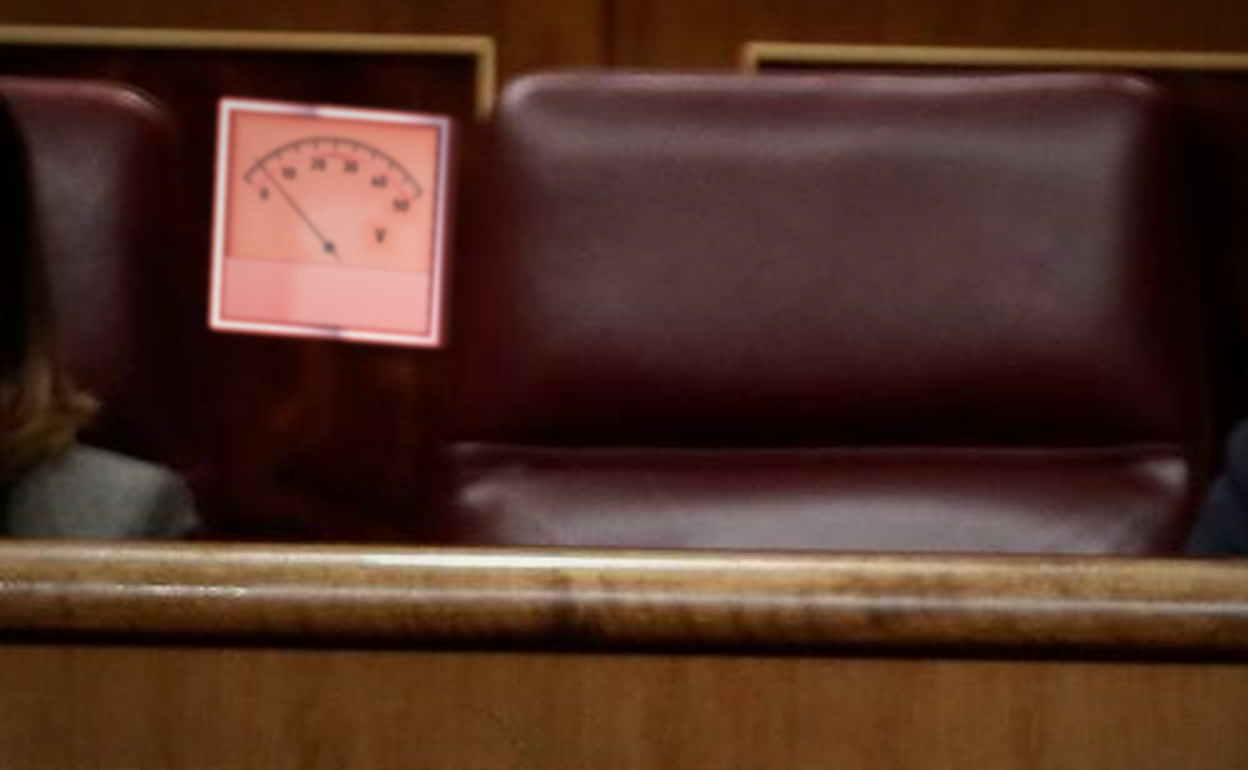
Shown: 5 V
